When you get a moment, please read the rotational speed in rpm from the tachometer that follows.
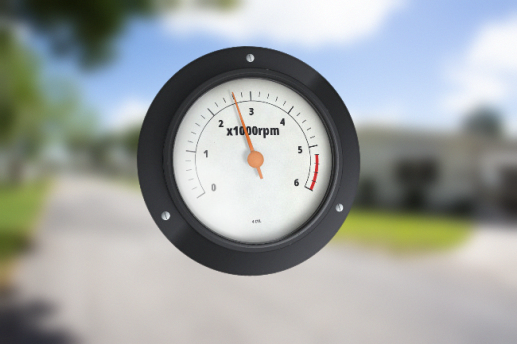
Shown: 2600 rpm
